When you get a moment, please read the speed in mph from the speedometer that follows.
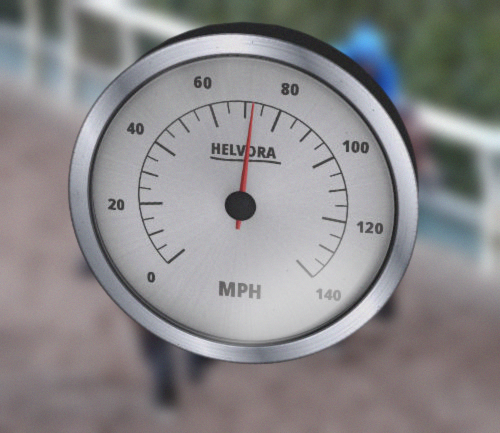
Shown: 72.5 mph
